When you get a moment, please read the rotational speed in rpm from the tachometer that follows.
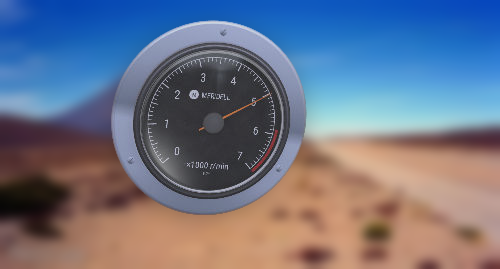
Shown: 5000 rpm
